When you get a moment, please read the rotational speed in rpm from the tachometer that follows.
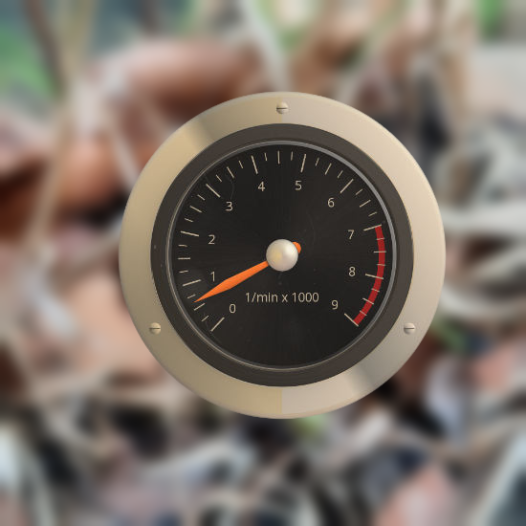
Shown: 625 rpm
